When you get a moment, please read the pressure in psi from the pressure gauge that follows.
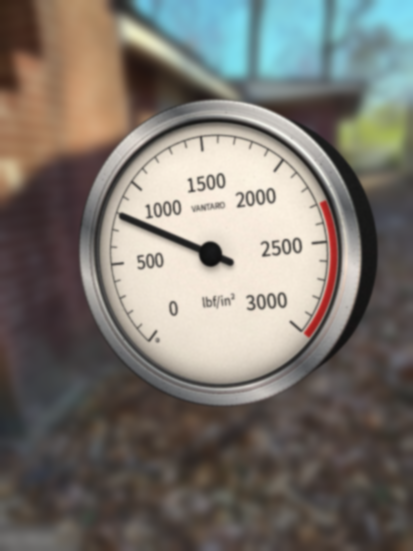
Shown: 800 psi
